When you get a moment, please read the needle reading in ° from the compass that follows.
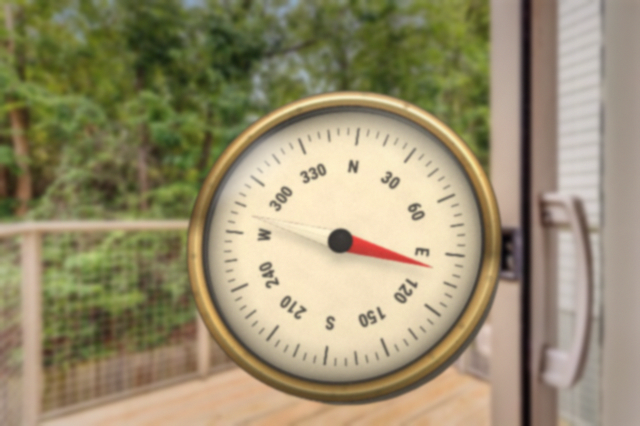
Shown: 100 °
